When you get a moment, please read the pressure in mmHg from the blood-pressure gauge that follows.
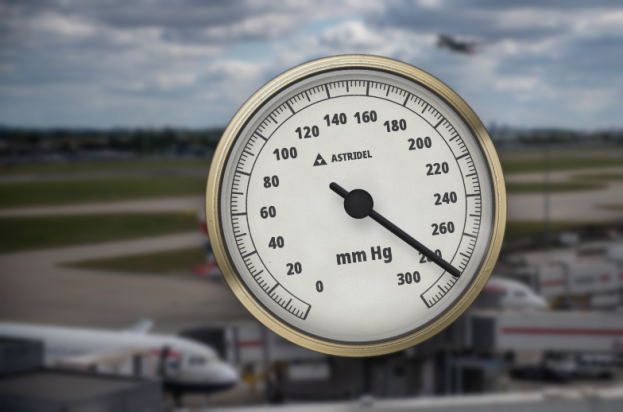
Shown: 280 mmHg
